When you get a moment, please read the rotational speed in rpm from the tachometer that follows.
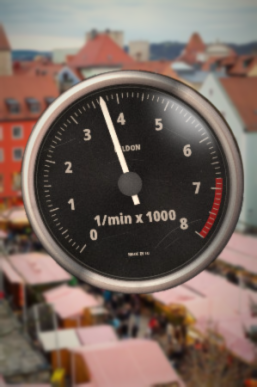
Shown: 3700 rpm
